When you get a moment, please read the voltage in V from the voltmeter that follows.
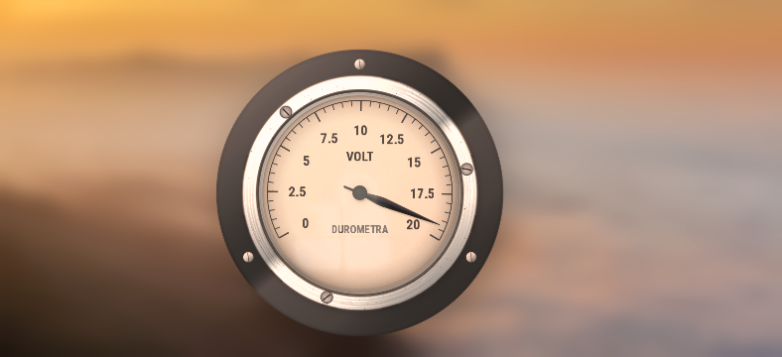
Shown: 19.25 V
